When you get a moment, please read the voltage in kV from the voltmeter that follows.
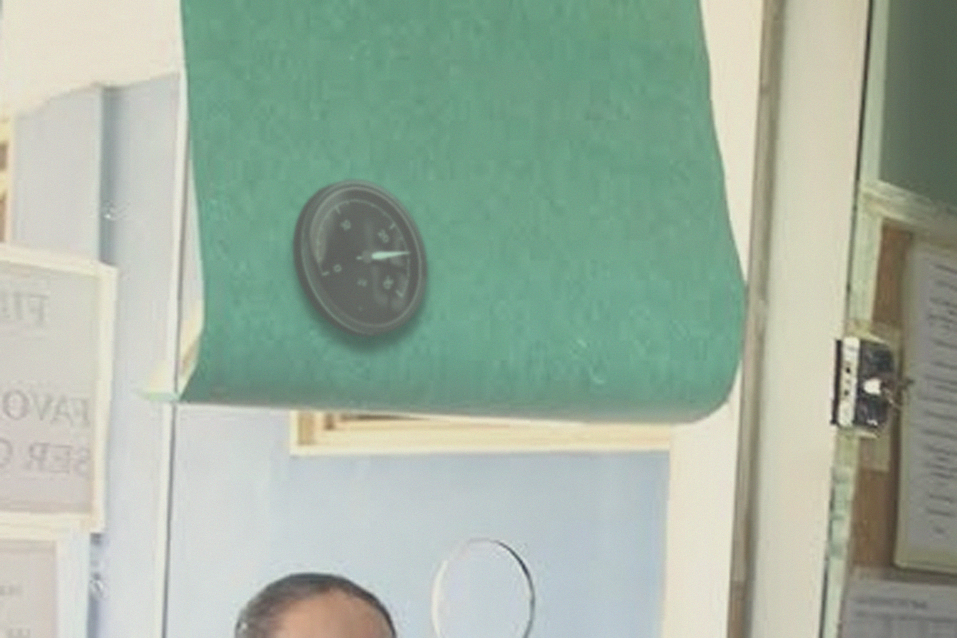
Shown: 24 kV
